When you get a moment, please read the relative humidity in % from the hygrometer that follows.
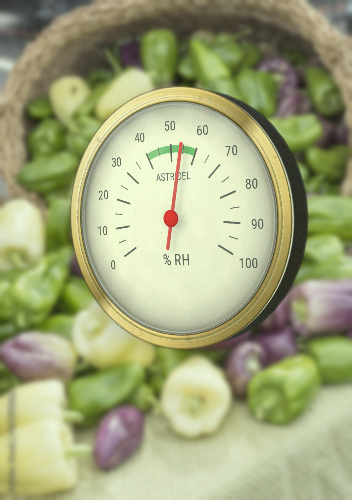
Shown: 55 %
